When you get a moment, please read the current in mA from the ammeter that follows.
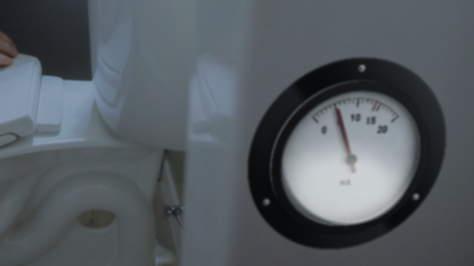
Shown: 5 mA
